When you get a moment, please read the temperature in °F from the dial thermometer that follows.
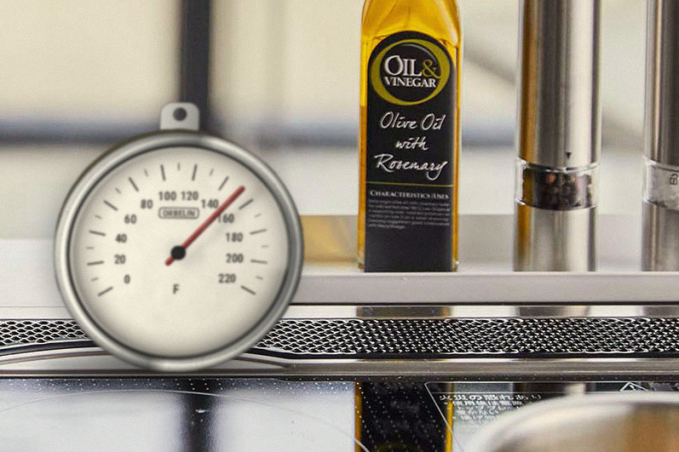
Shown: 150 °F
